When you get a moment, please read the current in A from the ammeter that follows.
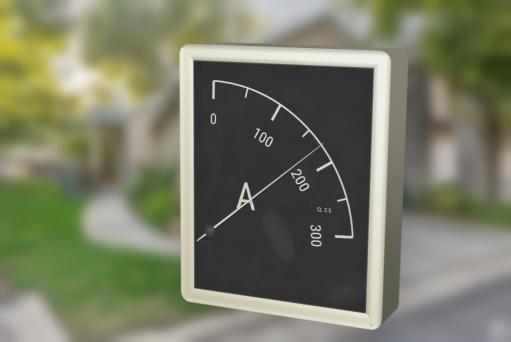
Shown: 175 A
